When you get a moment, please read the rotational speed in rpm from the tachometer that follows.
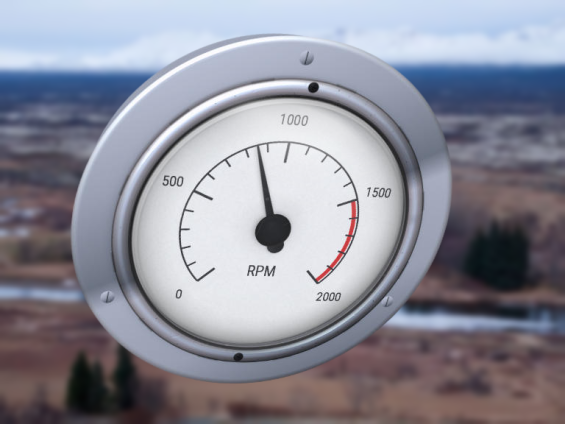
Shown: 850 rpm
